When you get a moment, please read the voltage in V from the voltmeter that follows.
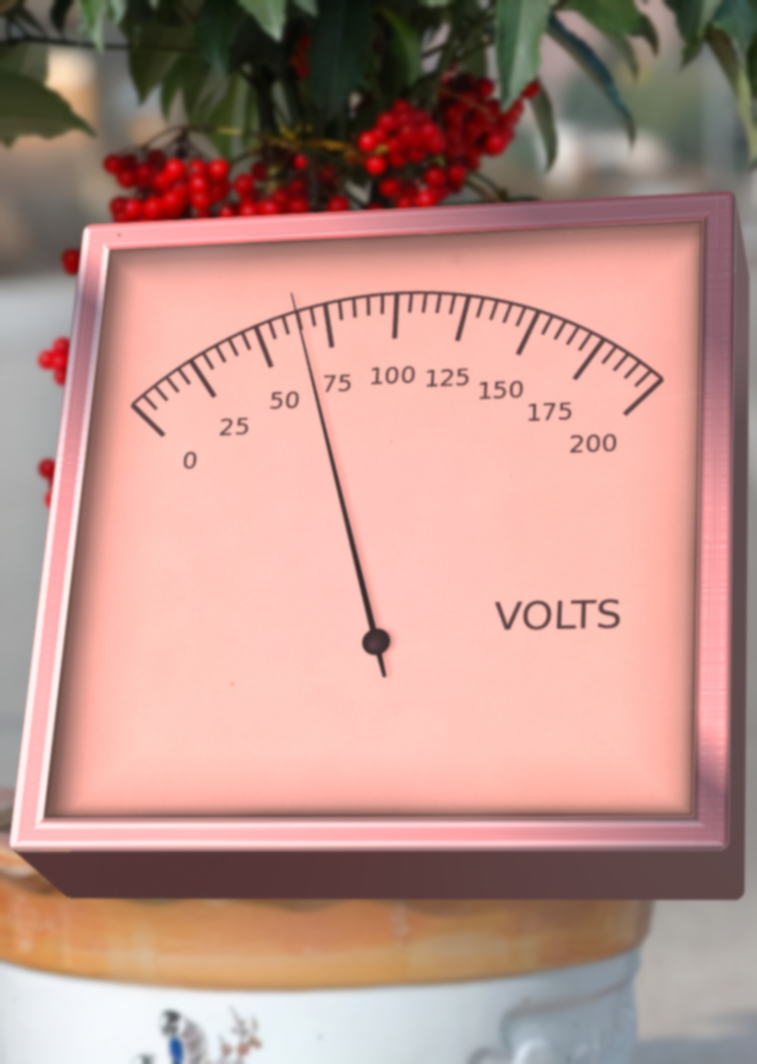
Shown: 65 V
